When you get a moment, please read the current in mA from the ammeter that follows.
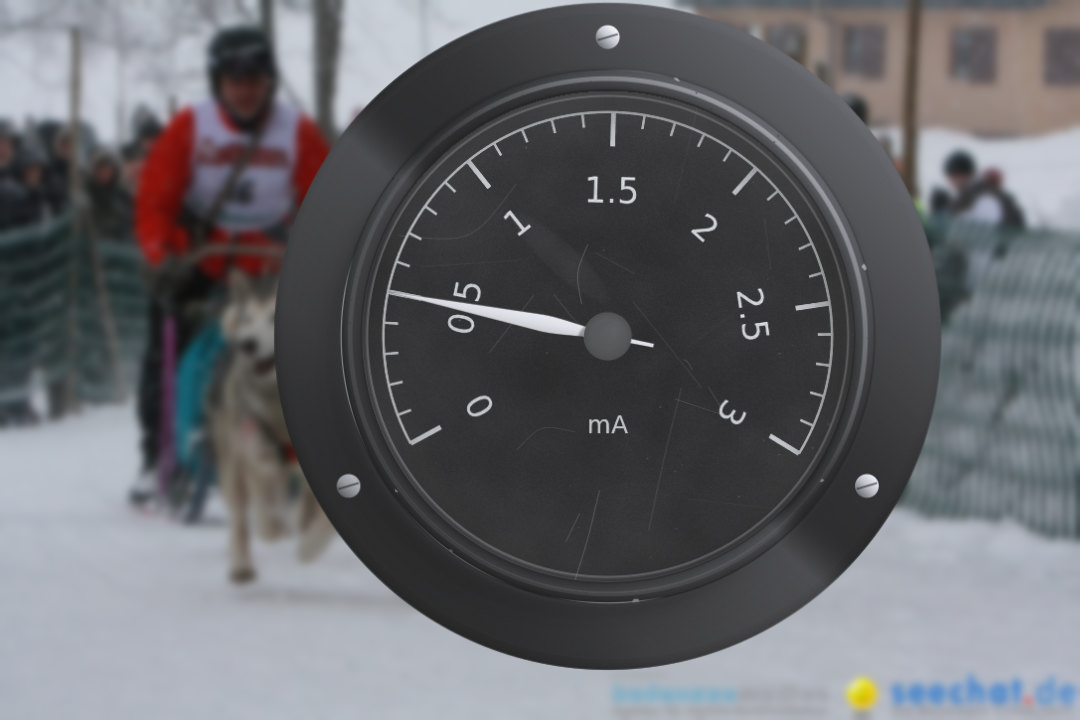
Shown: 0.5 mA
